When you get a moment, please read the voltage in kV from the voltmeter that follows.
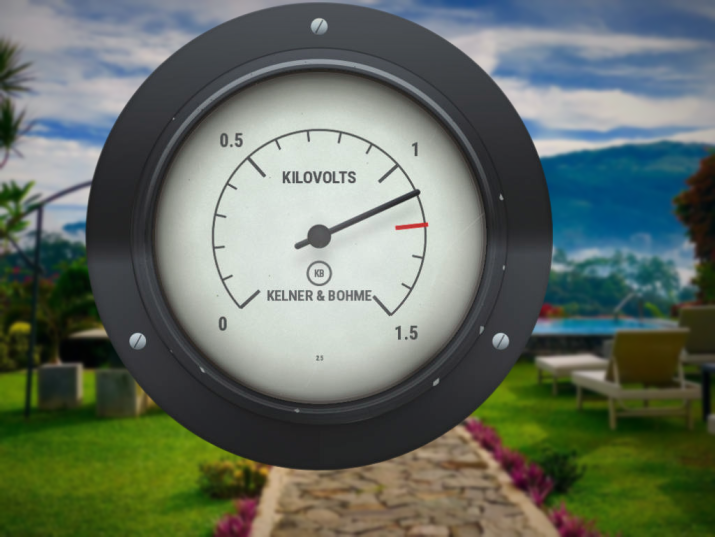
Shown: 1.1 kV
